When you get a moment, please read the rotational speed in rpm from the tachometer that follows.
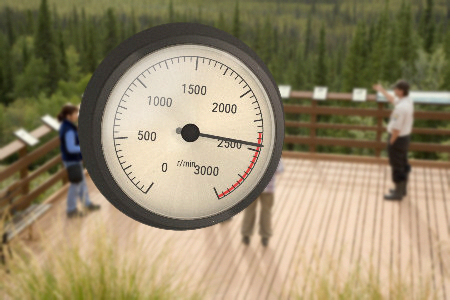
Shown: 2450 rpm
